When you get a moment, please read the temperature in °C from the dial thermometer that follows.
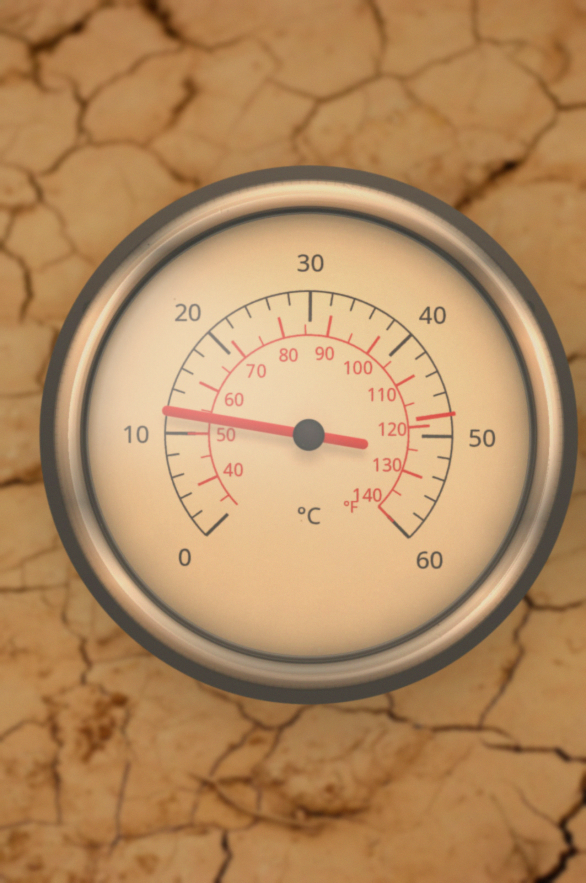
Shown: 12 °C
